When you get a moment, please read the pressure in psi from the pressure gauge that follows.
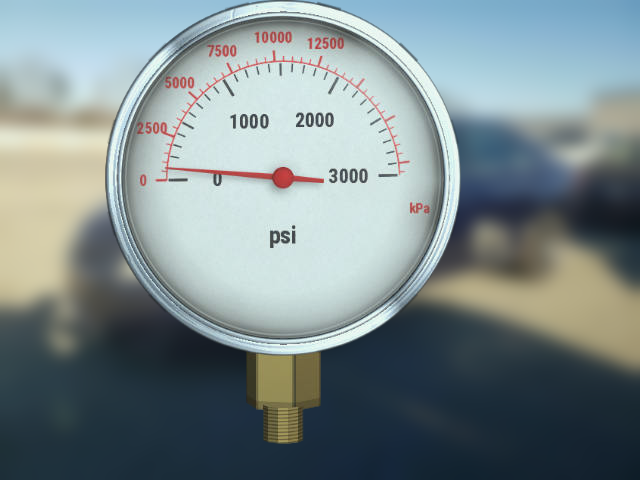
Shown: 100 psi
